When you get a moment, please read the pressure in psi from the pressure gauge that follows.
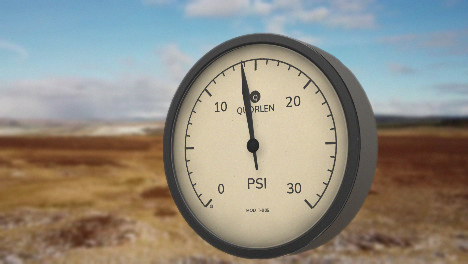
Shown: 14 psi
